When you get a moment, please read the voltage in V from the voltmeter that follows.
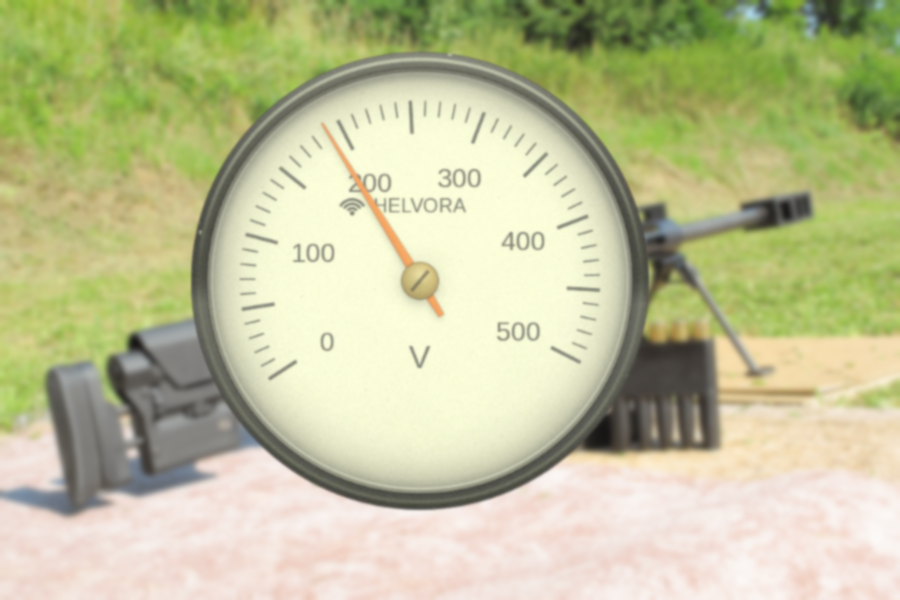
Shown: 190 V
